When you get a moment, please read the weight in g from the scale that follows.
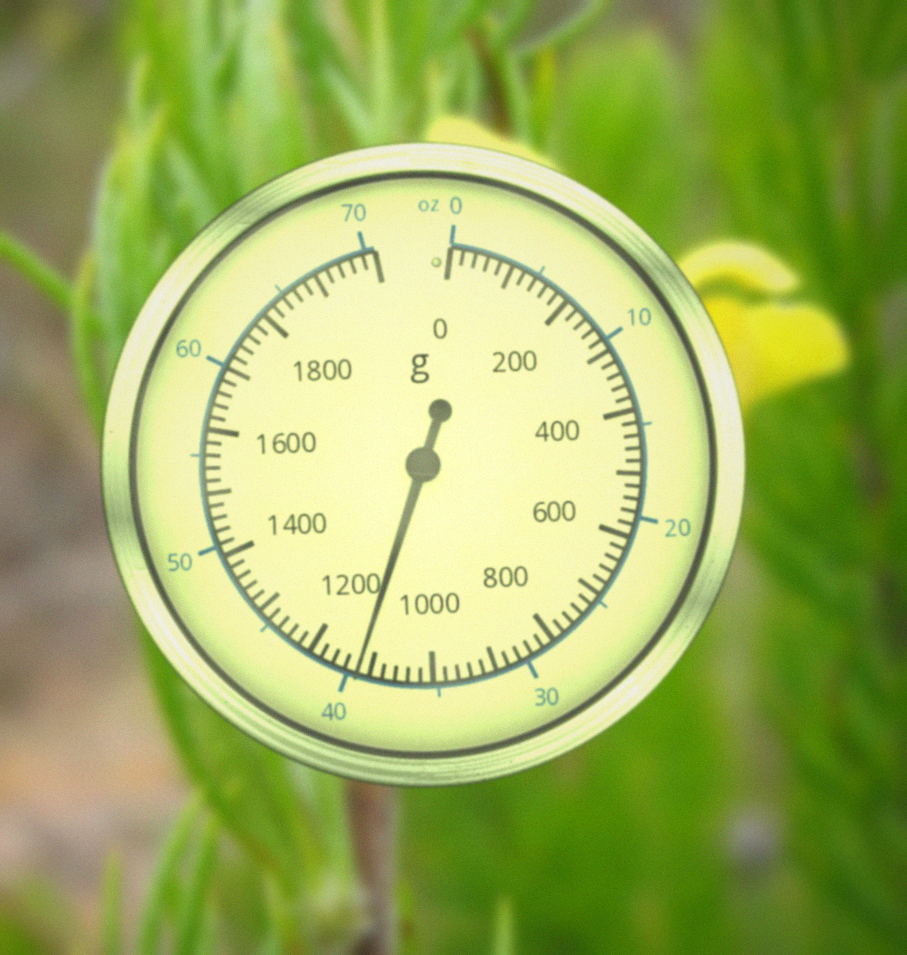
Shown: 1120 g
